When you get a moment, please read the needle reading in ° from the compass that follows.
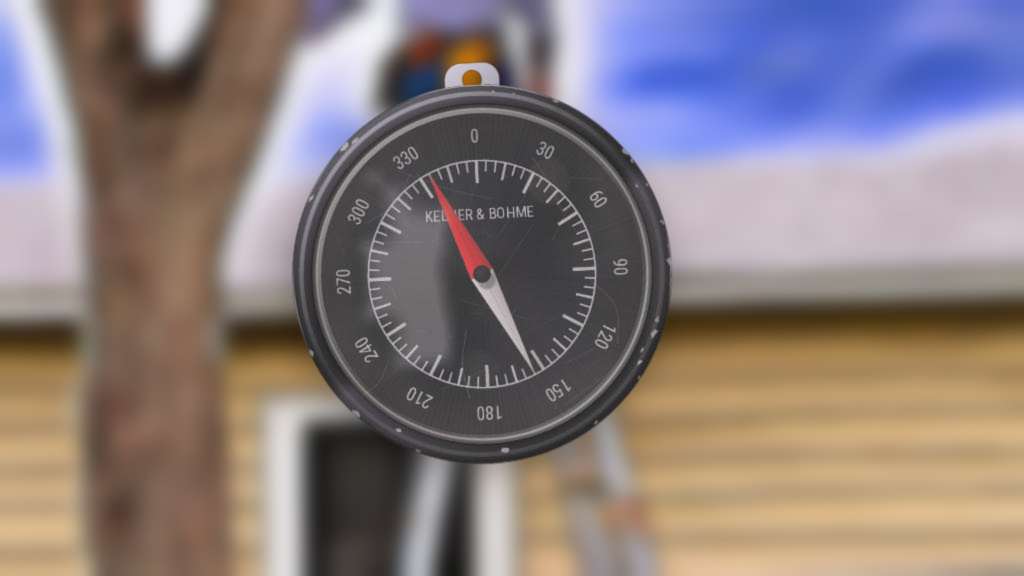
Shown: 335 °
